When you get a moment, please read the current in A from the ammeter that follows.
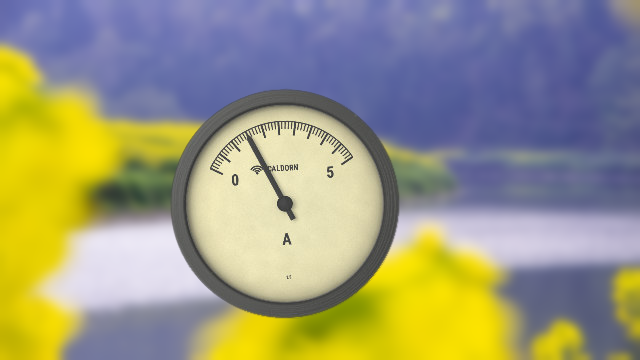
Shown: 1.5 A
